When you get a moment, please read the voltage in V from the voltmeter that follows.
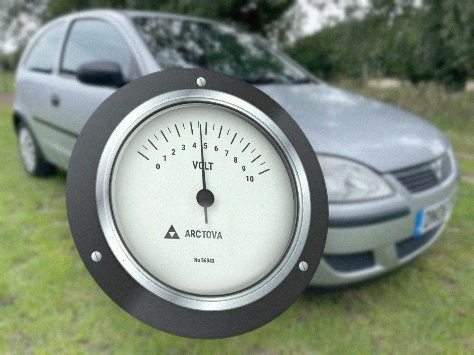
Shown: 4.5 V
